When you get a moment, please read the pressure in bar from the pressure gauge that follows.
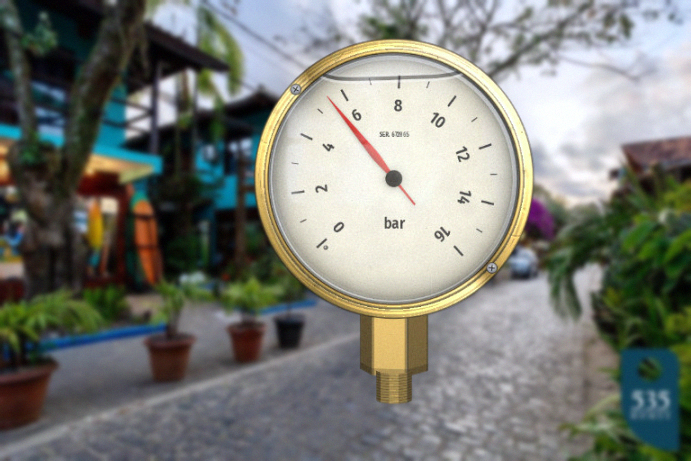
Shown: 5.5 bar
